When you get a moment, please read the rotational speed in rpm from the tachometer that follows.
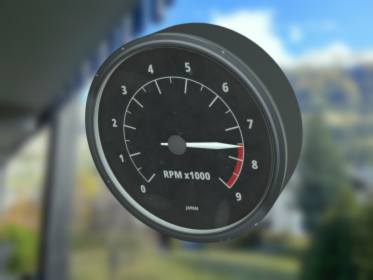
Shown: 7500 rpm
